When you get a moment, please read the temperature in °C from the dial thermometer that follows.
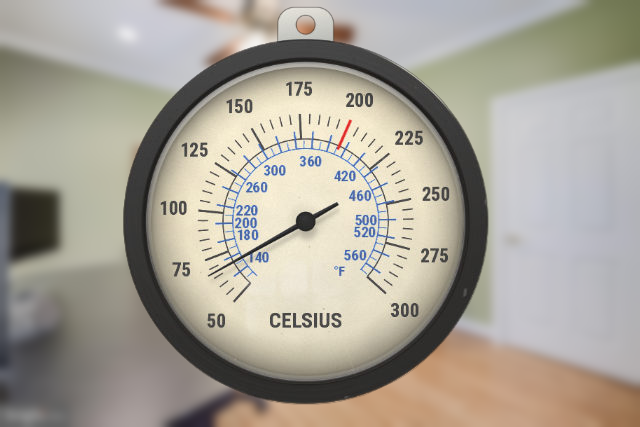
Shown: 67.5 °C
